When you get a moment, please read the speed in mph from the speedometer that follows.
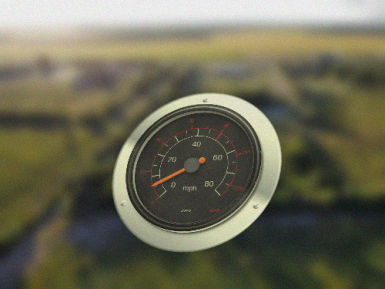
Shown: 5 mph
